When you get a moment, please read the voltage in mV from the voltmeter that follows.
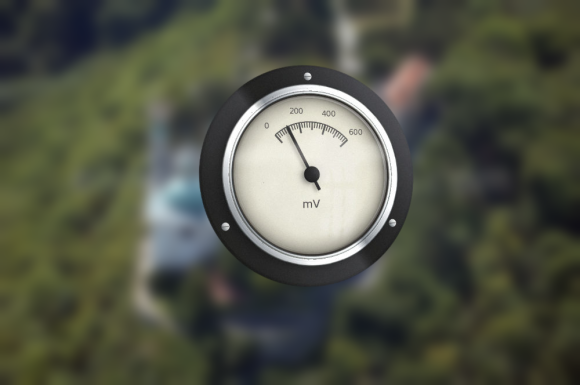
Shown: 100 mV
